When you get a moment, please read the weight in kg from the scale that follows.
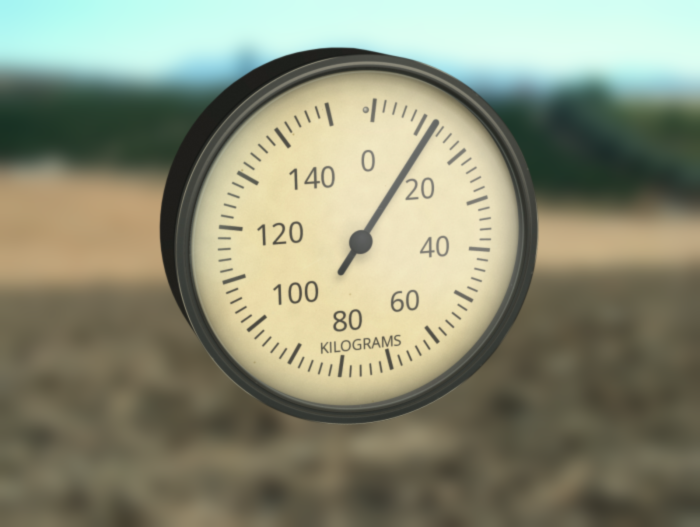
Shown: 12 kg
